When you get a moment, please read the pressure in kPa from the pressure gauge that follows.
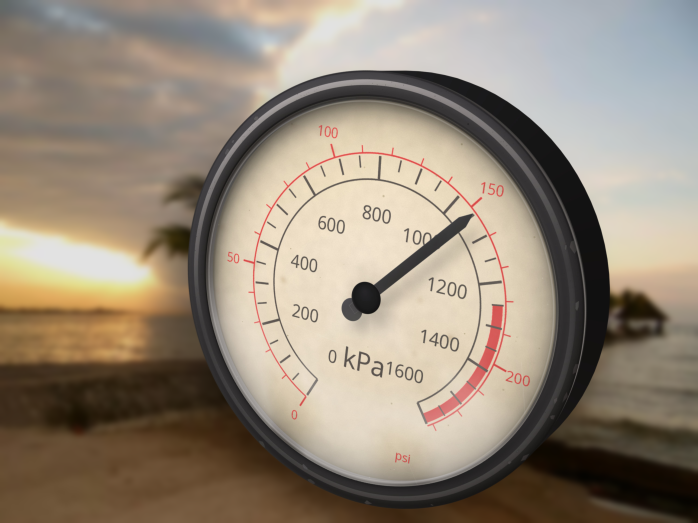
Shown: 1050 kPa
